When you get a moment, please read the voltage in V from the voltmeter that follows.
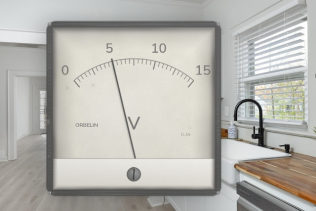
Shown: 5 V
